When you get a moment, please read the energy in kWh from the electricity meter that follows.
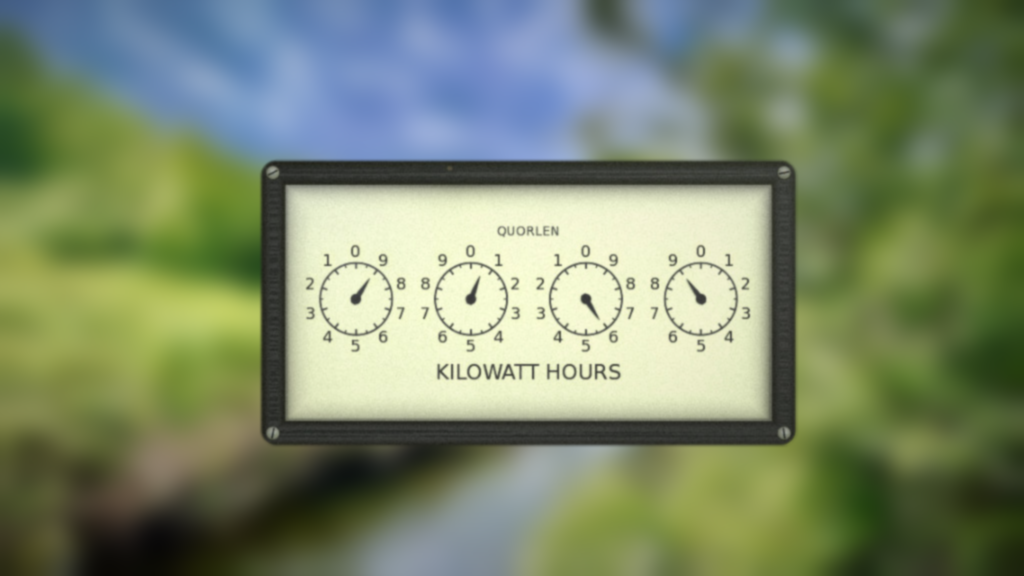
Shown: 9059 kWh
